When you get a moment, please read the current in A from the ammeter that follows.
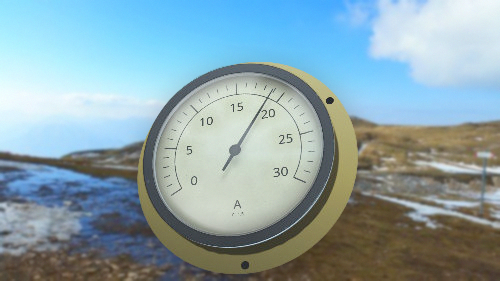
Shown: 19 A
